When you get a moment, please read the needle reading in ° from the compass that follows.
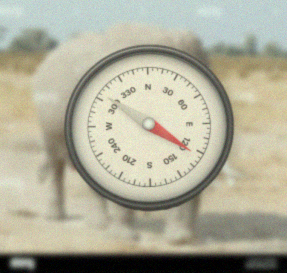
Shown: 125 °
